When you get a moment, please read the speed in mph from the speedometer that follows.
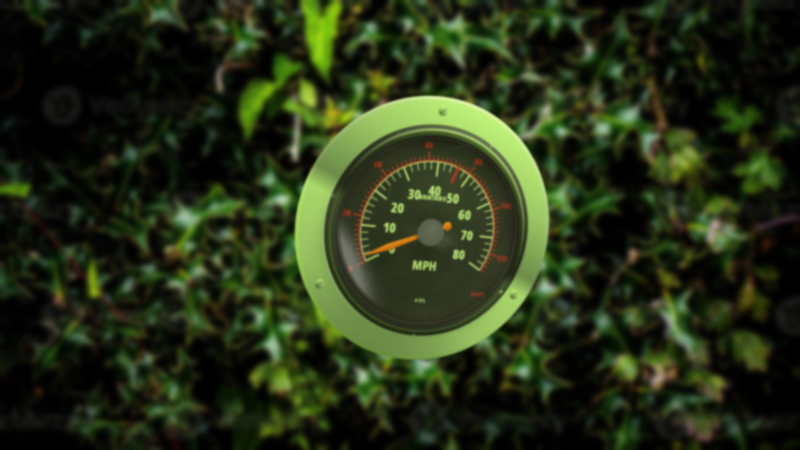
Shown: 2 mph
